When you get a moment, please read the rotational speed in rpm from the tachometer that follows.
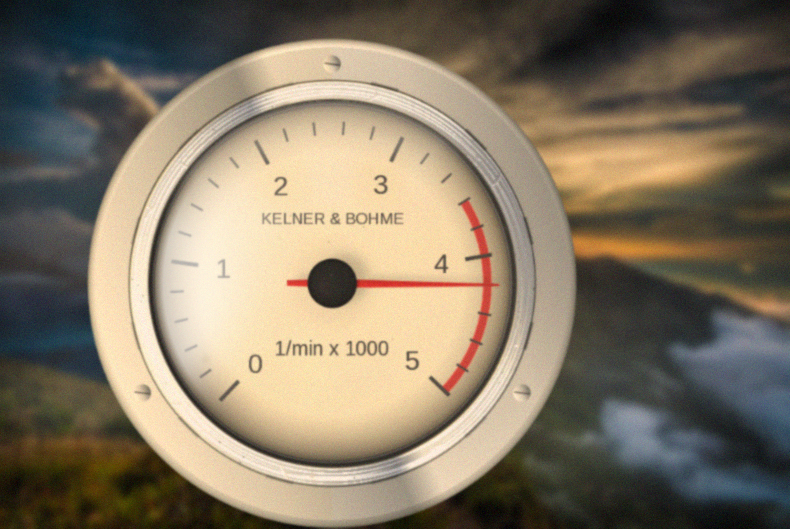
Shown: 4200 rpm
